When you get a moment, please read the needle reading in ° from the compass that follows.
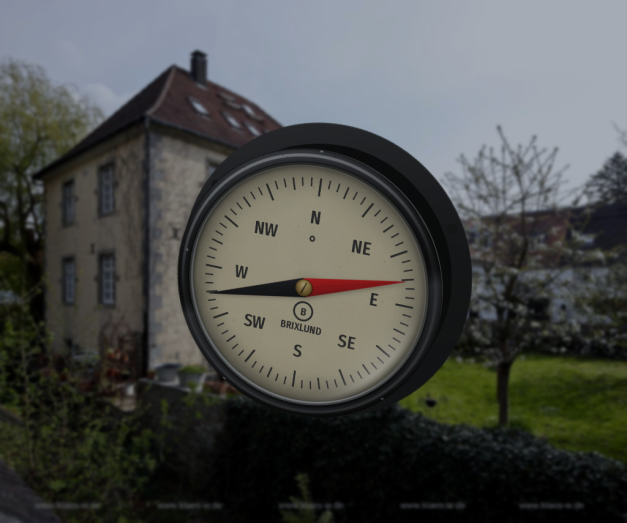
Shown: 75 °
